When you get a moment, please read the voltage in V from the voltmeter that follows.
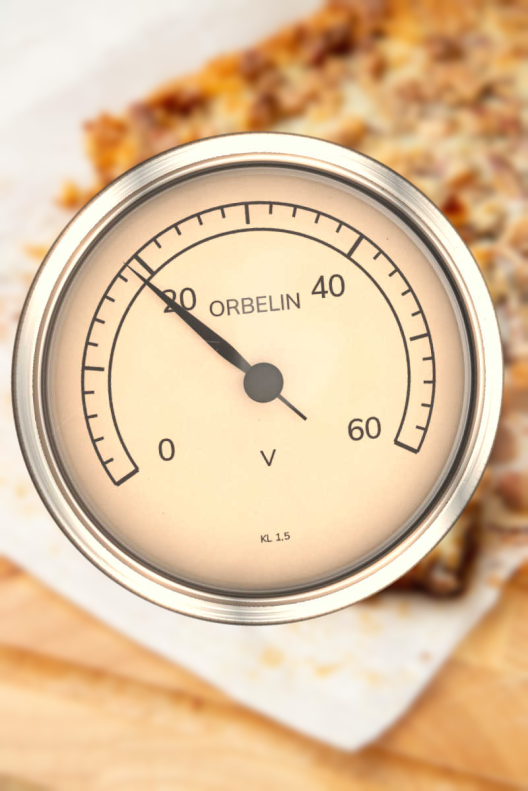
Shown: 19 V
